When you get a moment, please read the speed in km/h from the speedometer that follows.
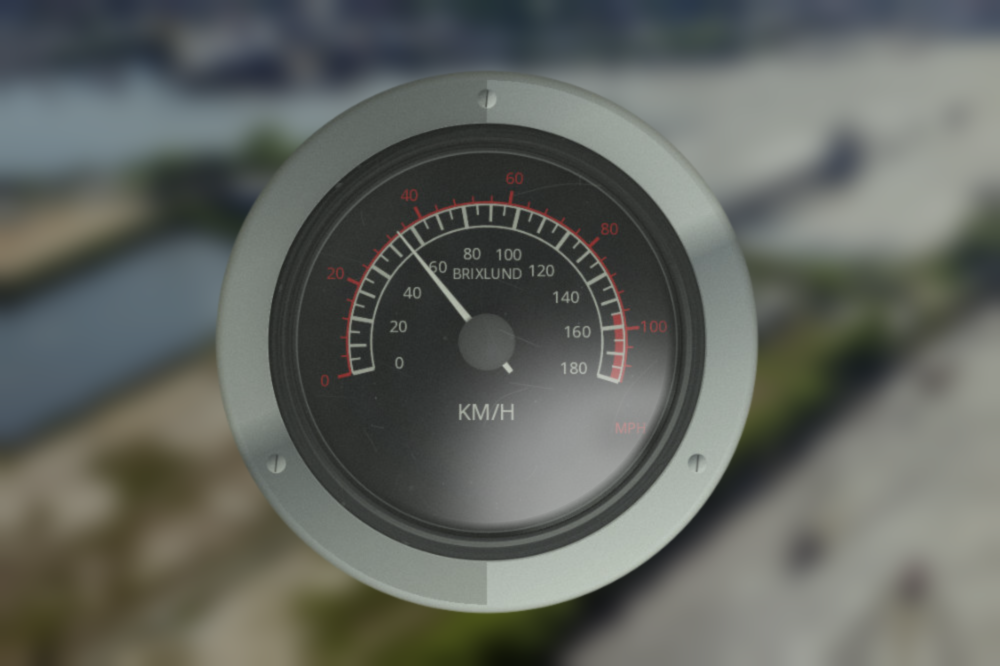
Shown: 55 km/h
